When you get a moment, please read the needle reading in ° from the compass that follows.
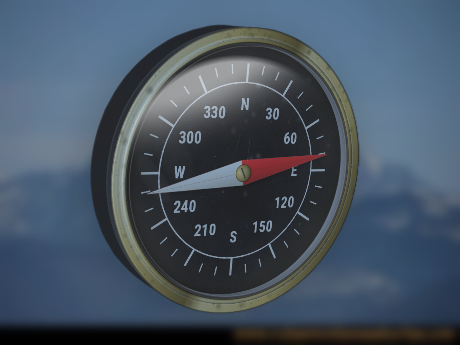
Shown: 80 °
